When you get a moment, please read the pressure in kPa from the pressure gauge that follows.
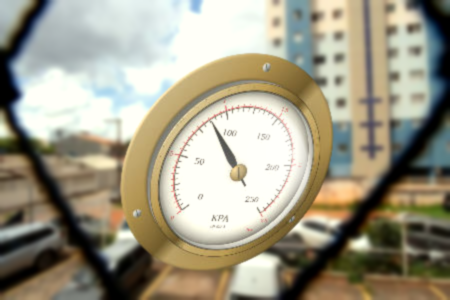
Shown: 85 kPa
